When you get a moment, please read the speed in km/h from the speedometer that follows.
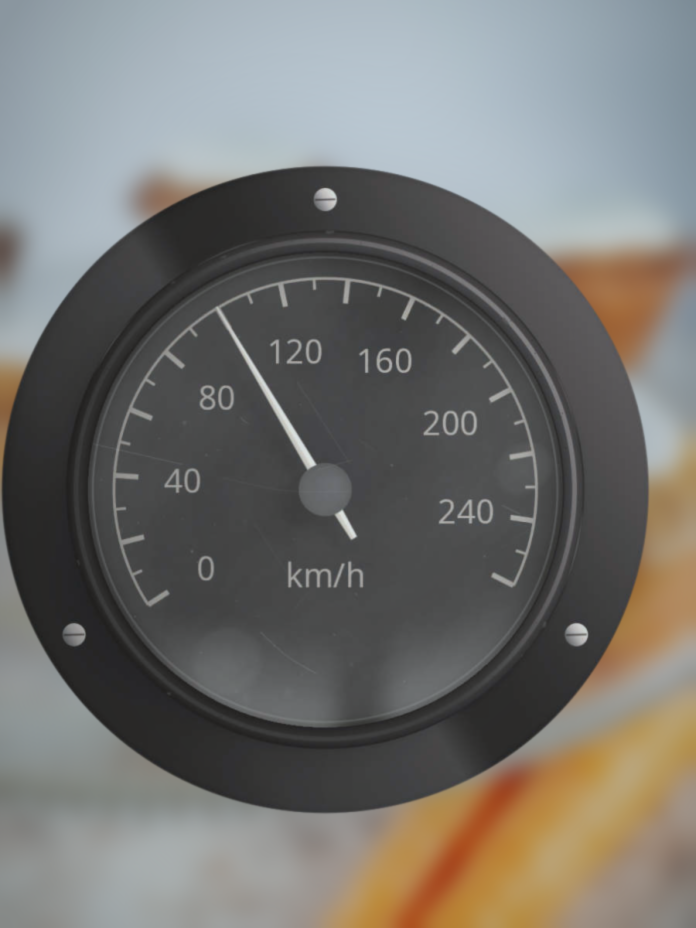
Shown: 100 km/h
